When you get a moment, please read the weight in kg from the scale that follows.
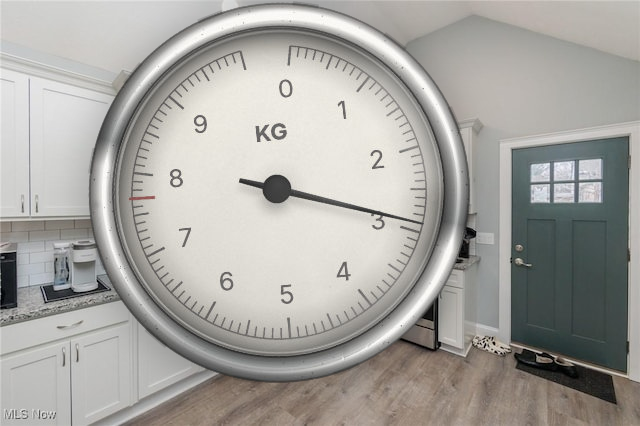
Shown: 2.9 kg
